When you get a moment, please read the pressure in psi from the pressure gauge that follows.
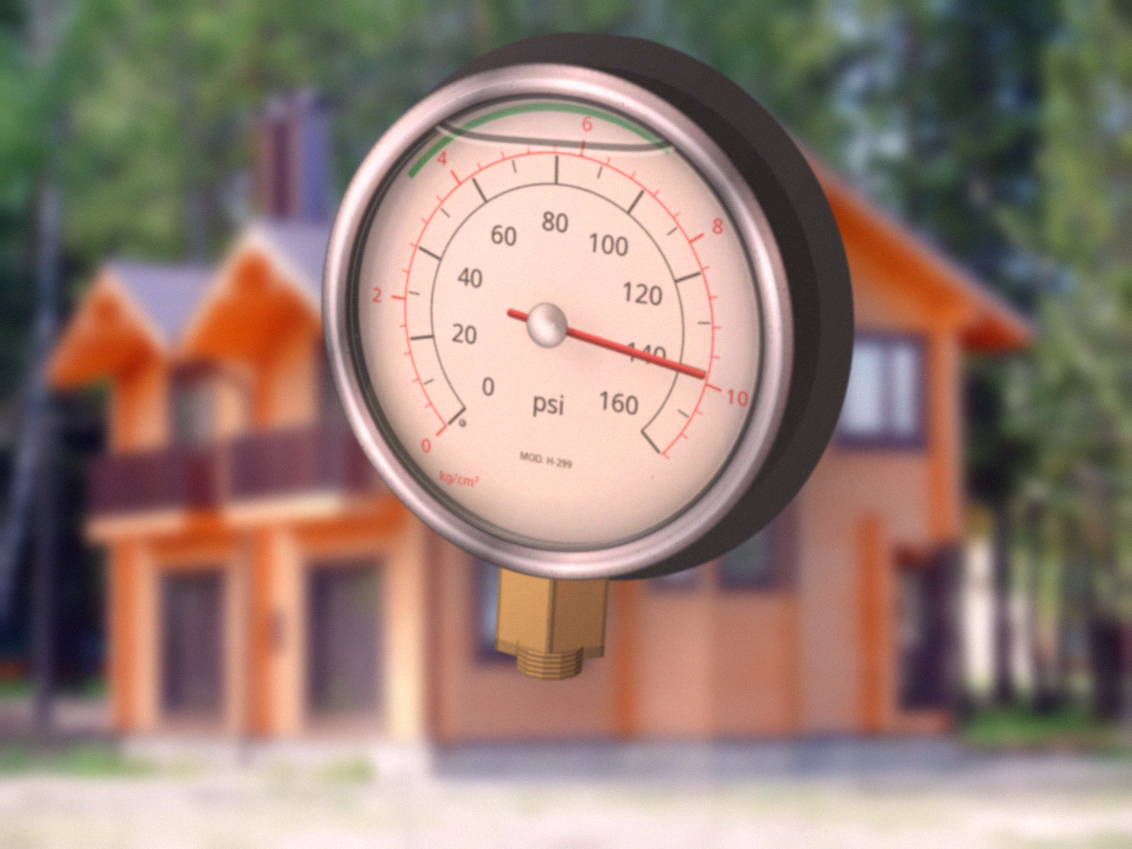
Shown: 140 psi
